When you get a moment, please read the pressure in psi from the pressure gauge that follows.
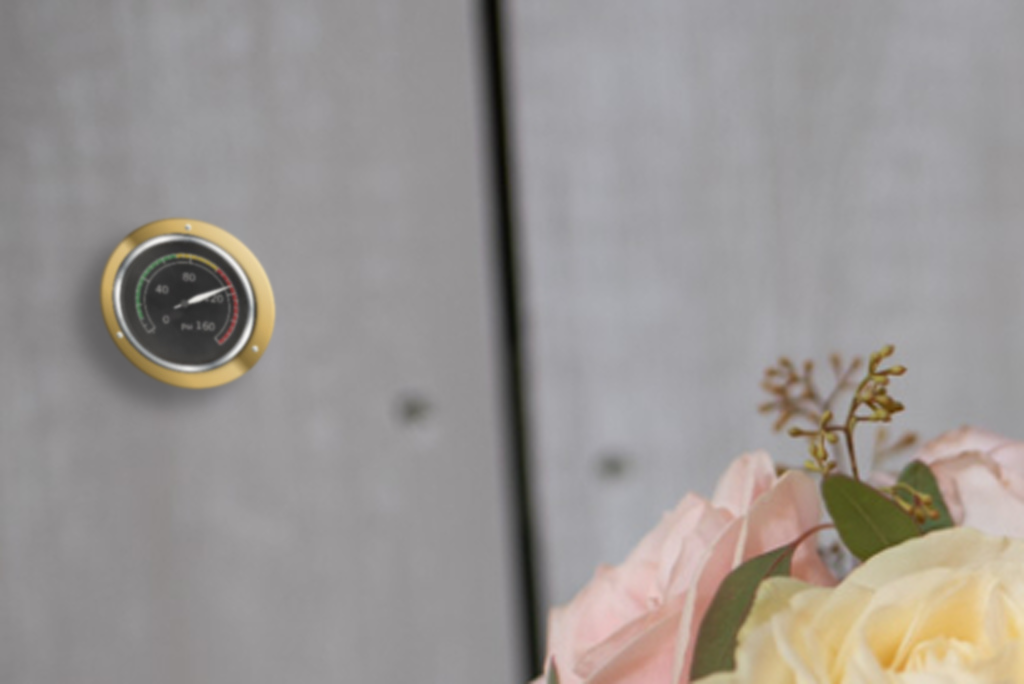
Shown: 115 psi
